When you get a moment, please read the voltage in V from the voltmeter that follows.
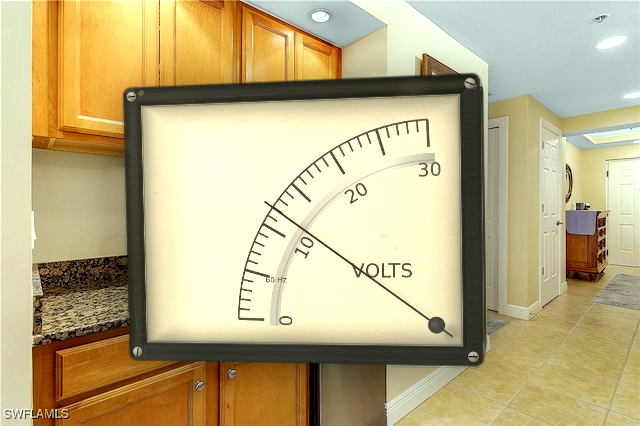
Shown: 12 V
